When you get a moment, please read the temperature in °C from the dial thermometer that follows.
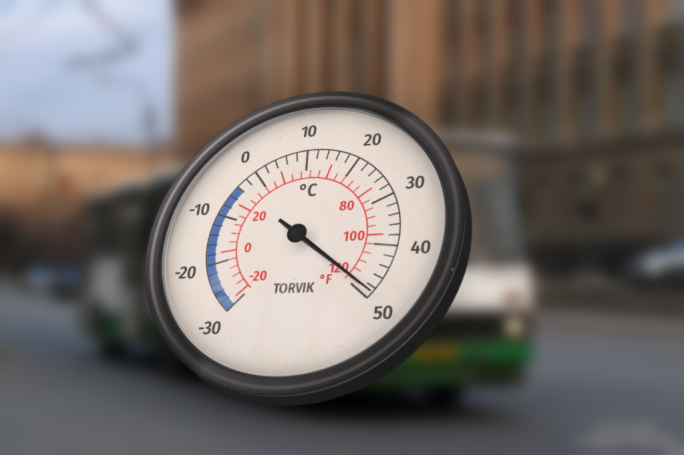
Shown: 49 °C
